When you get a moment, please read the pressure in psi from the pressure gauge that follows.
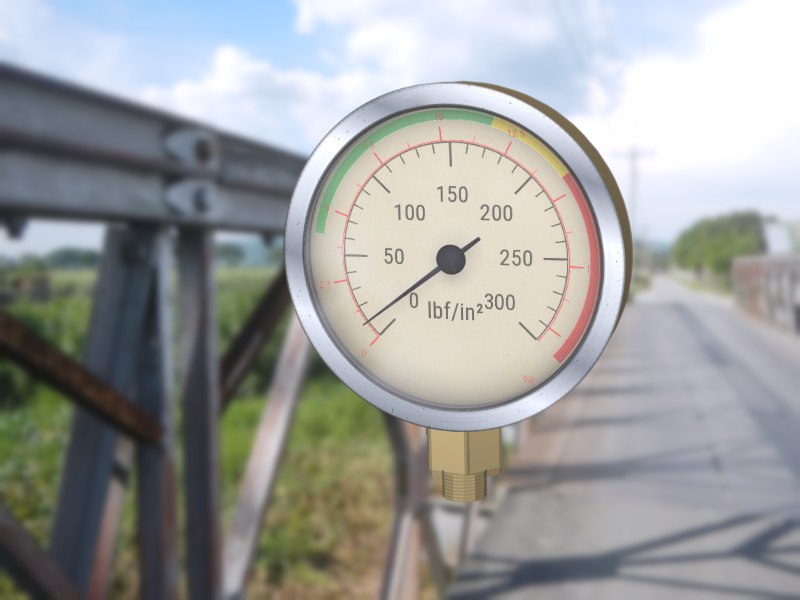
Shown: 10 psi
